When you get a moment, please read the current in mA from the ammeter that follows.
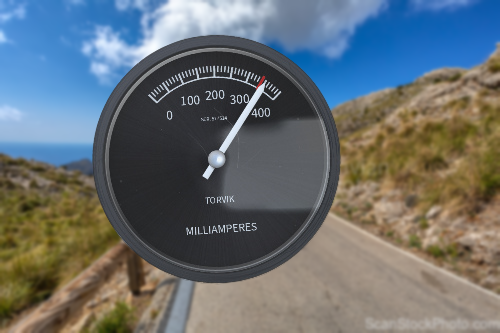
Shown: 350 mA
